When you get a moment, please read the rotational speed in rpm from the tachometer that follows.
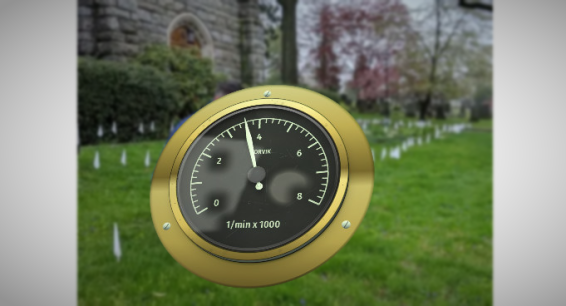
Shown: 3600 rpm
